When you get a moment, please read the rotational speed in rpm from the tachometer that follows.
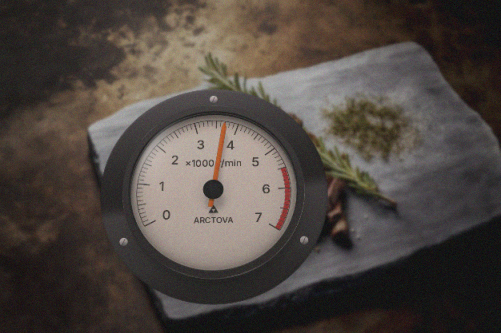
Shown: 3700 rpm
